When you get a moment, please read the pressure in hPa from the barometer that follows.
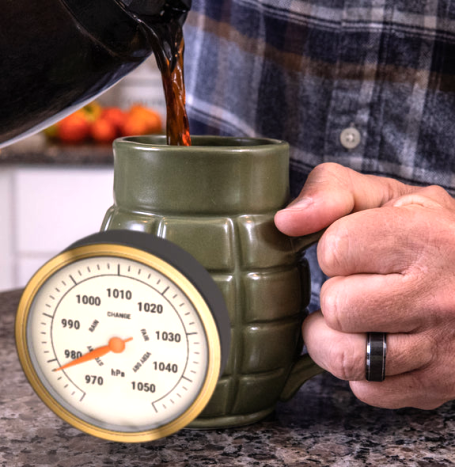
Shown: 978 hPa
